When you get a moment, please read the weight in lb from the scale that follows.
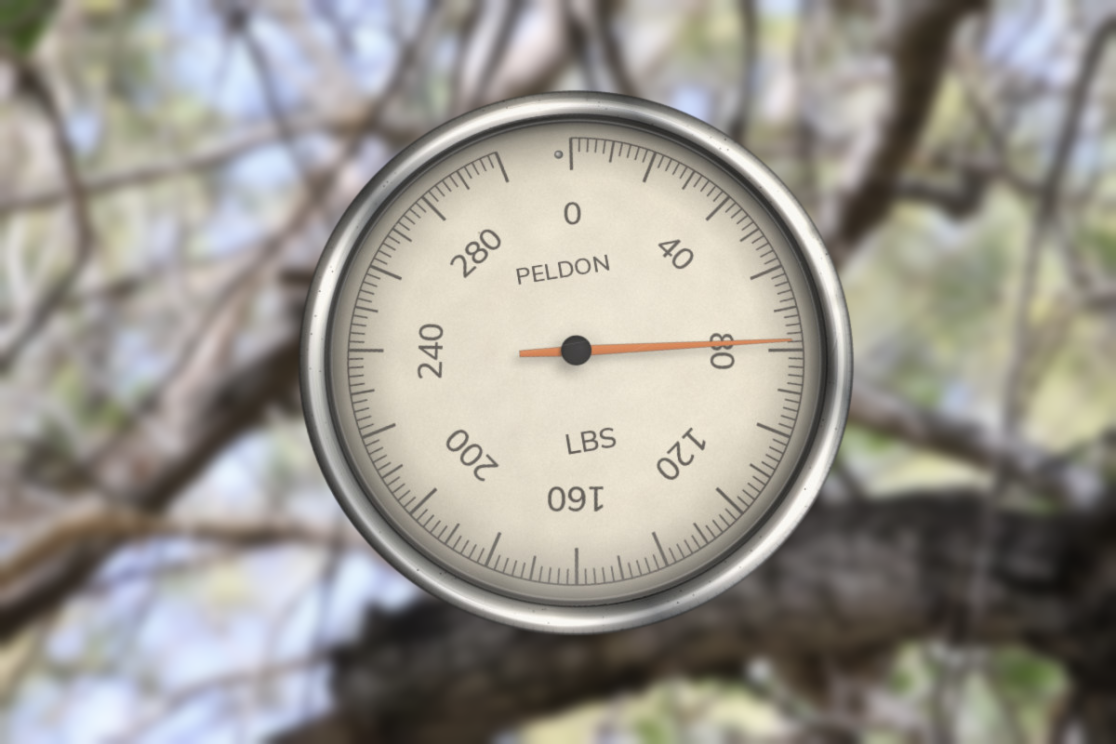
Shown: 78 lb
